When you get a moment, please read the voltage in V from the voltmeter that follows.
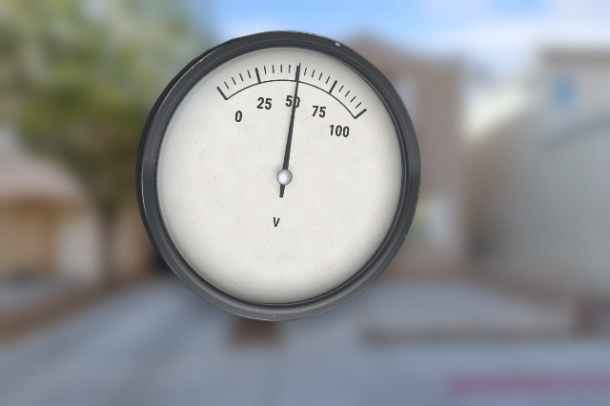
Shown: 50 V
